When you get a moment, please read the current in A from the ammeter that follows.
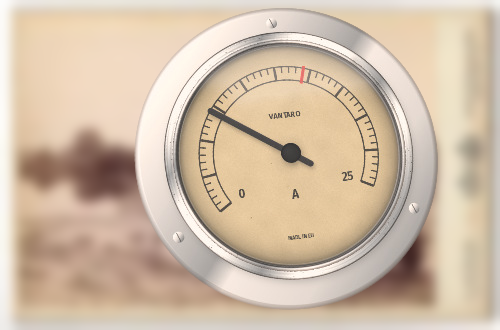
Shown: 7 A
